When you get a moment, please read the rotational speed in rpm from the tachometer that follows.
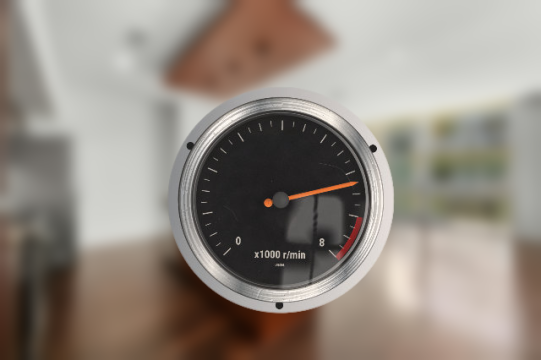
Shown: 6250 rpm
